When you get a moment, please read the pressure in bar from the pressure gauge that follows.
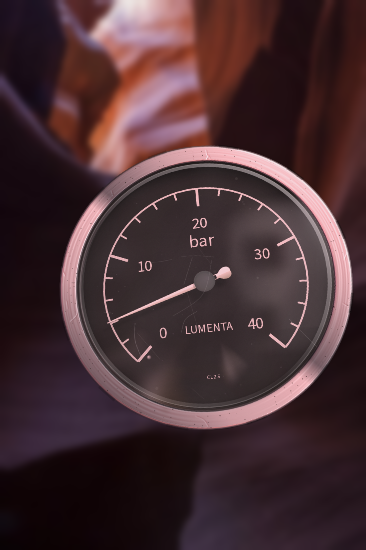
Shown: 4 bar
